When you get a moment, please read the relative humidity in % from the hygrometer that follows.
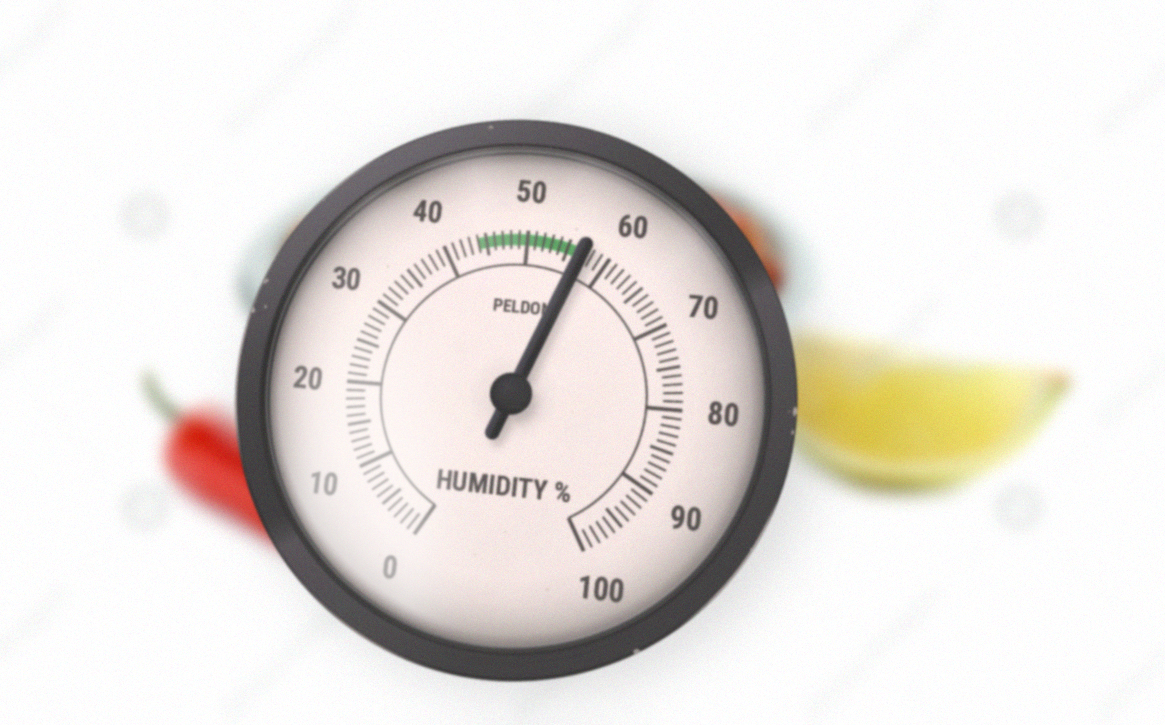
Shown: 57 %
